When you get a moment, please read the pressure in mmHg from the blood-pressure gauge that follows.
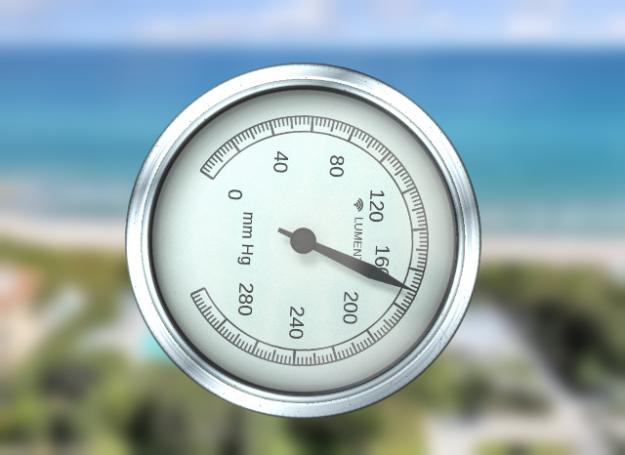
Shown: 170 mmHg
